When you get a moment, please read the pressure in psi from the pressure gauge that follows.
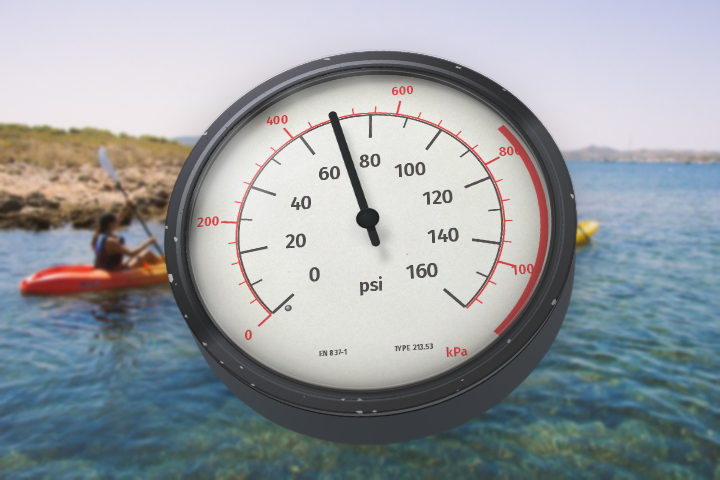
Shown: 70 psi
